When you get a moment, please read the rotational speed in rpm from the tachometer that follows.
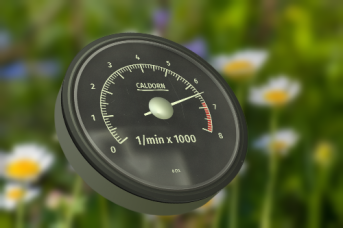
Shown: 6500 rpm
